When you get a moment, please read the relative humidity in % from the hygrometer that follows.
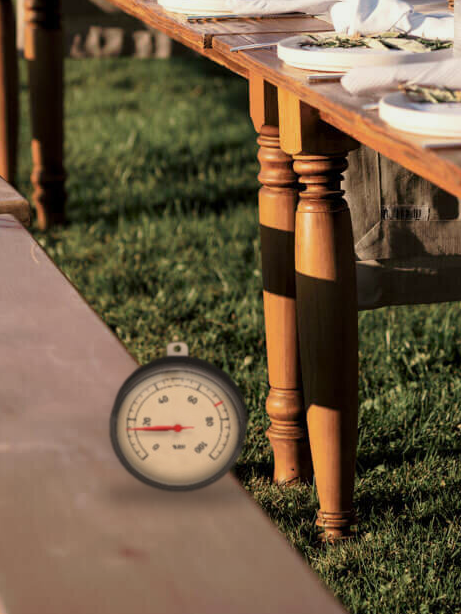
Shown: 16 %
